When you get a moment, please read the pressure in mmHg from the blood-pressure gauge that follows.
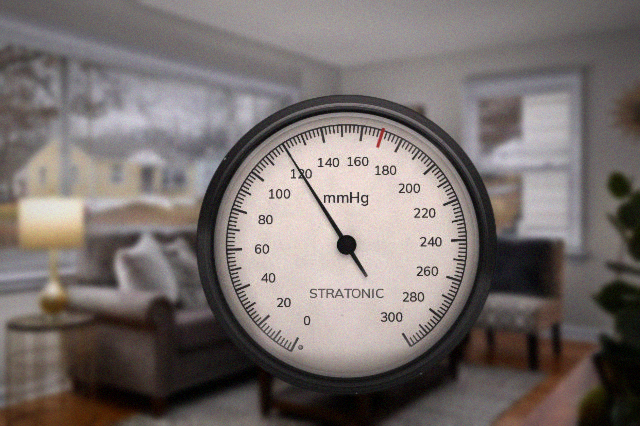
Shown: 120 mmHg
